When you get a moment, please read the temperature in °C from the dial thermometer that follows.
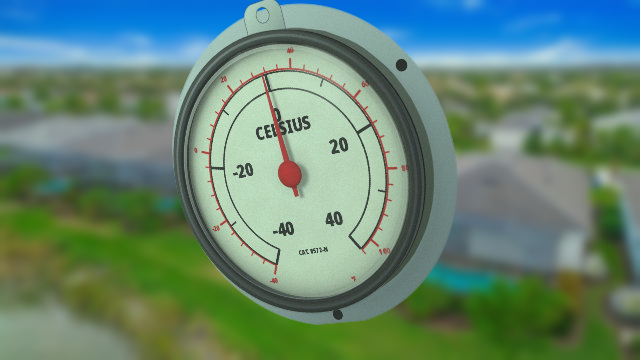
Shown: 0 °C
